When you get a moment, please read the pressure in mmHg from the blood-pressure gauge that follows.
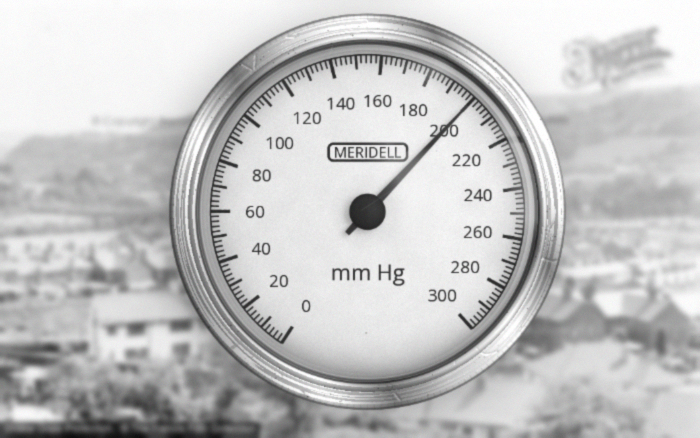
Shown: 200 mmHg
